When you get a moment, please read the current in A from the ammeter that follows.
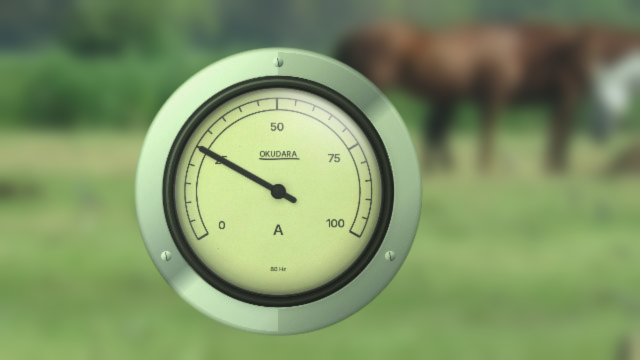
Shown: 25 A
